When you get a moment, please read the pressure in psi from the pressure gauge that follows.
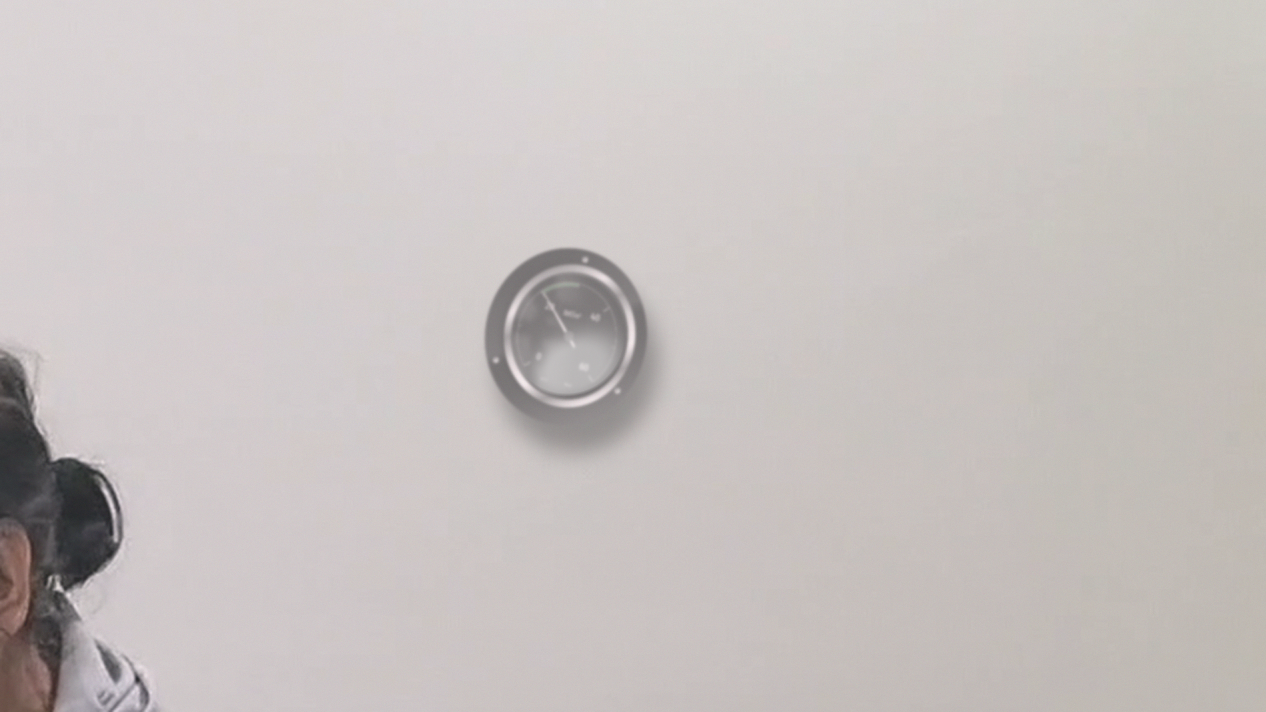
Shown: 20 psi
